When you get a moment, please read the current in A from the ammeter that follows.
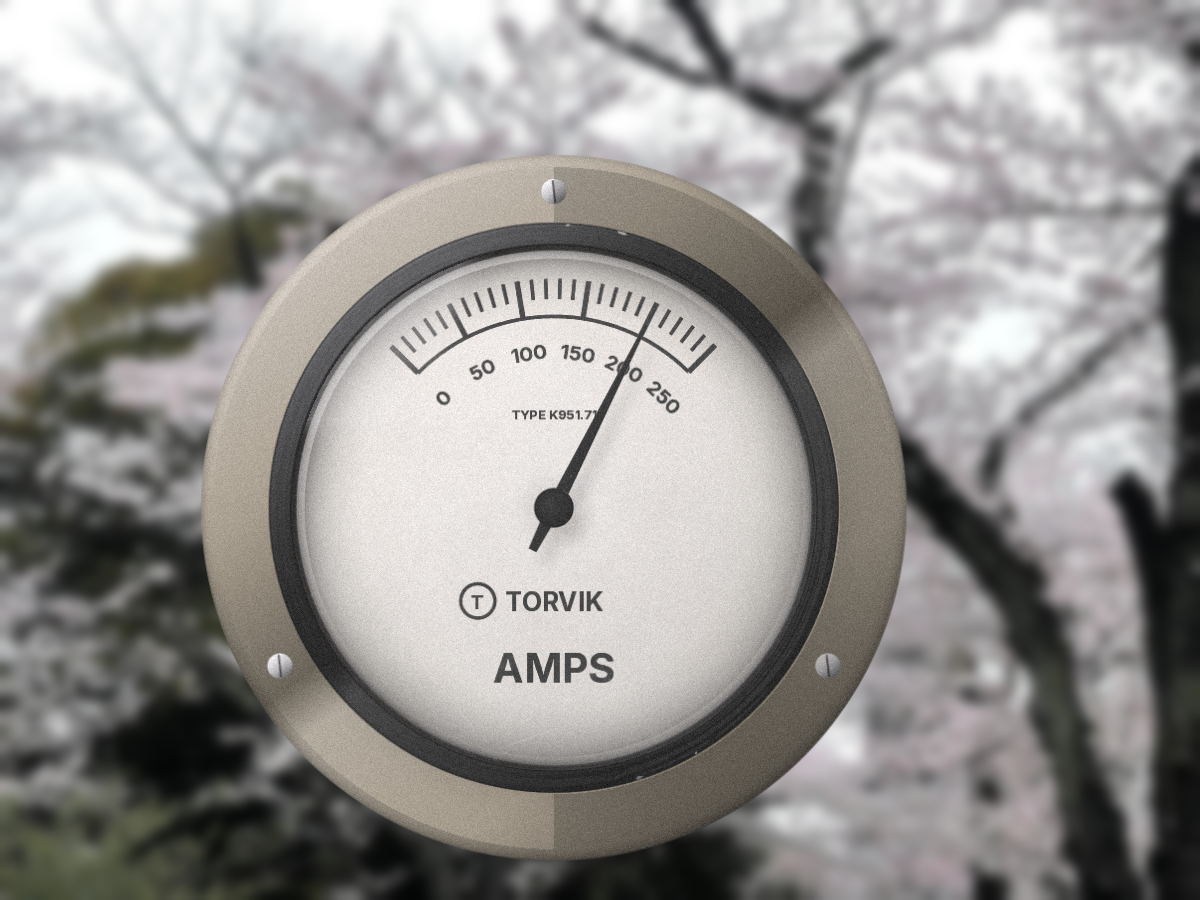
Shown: 200 A
